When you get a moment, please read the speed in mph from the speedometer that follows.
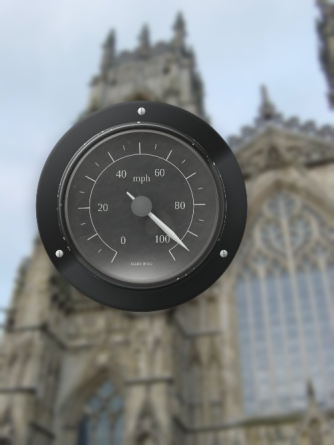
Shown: 95 mph
